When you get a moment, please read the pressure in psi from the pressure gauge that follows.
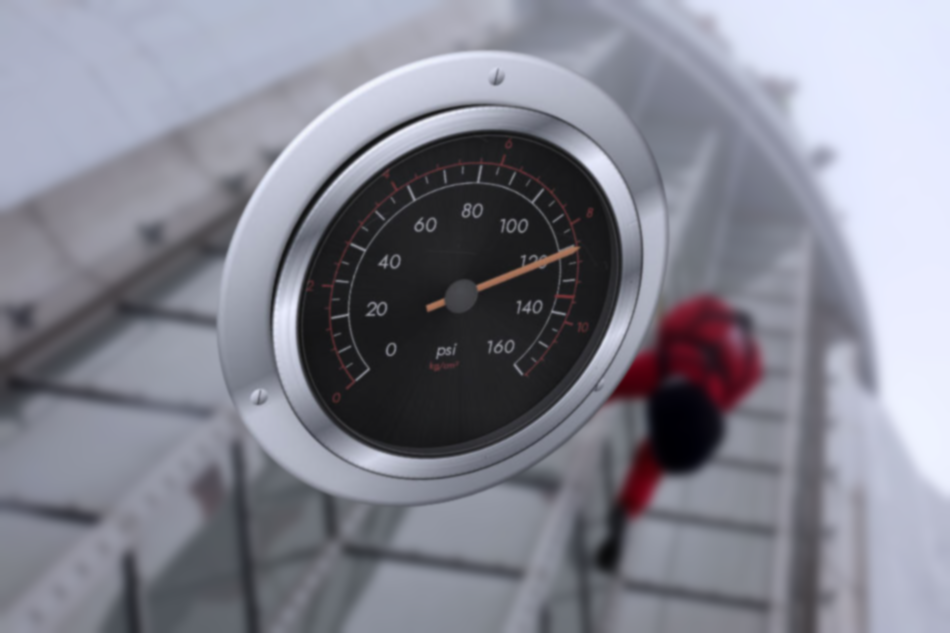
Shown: 120 psi
